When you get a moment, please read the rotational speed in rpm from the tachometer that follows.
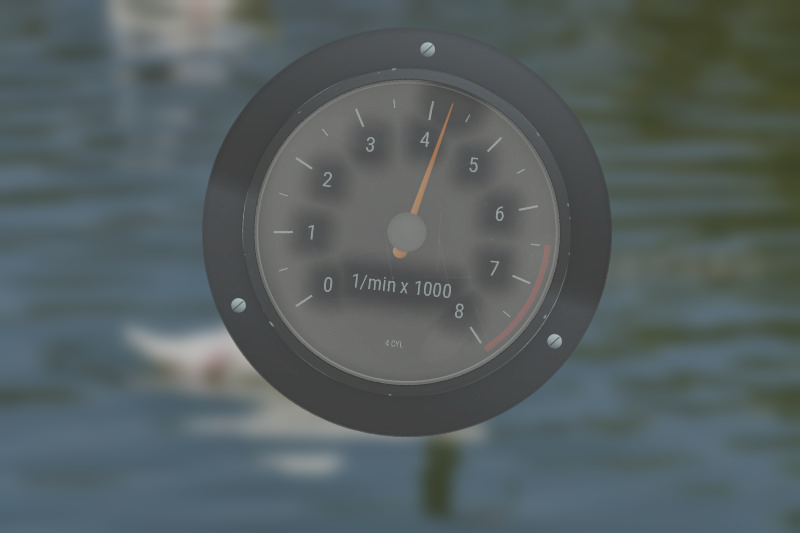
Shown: 4250 rpm
